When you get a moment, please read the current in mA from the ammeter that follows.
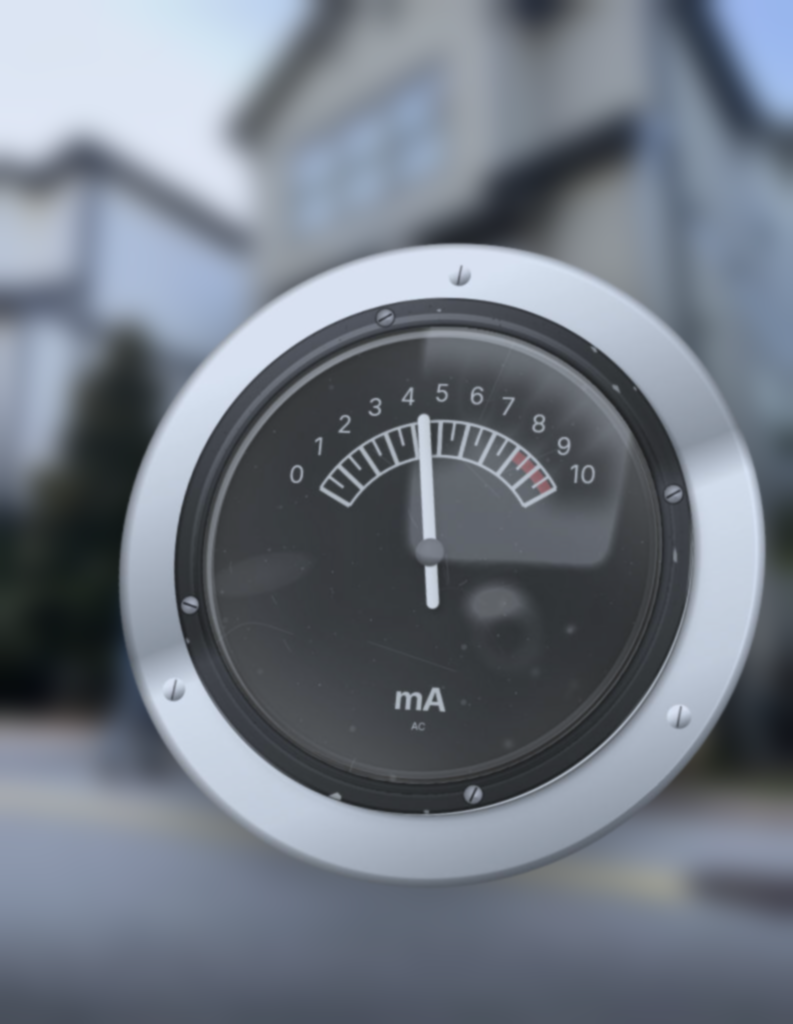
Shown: 4.5 mA
